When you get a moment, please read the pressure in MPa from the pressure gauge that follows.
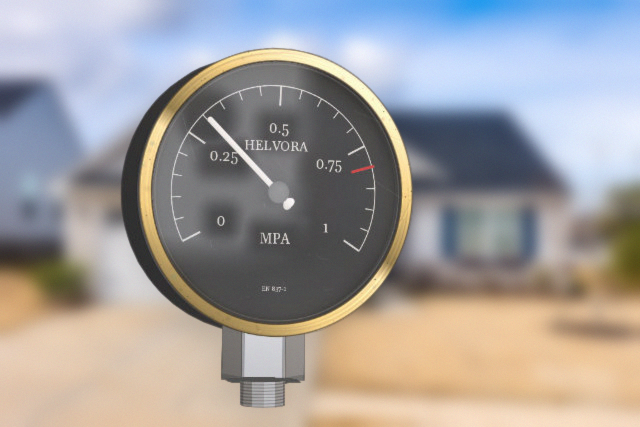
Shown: 0.3 MPa
